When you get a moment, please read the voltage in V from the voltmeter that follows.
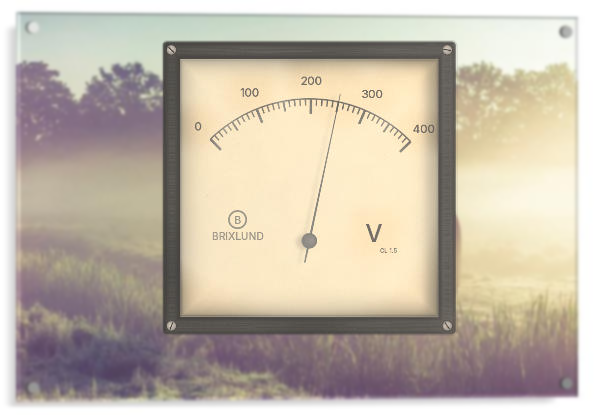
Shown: 250 V
